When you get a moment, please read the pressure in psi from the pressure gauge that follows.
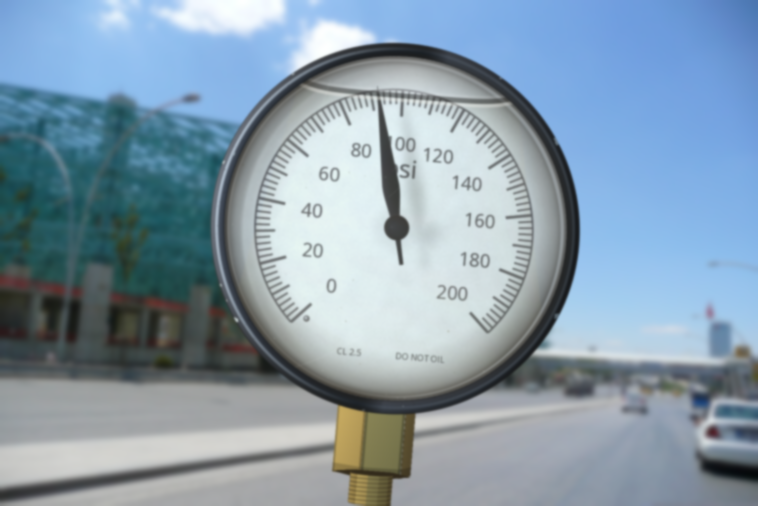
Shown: 92 psi
